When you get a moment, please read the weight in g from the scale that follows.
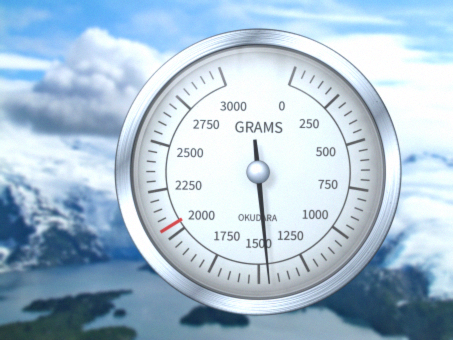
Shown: 1450 g
